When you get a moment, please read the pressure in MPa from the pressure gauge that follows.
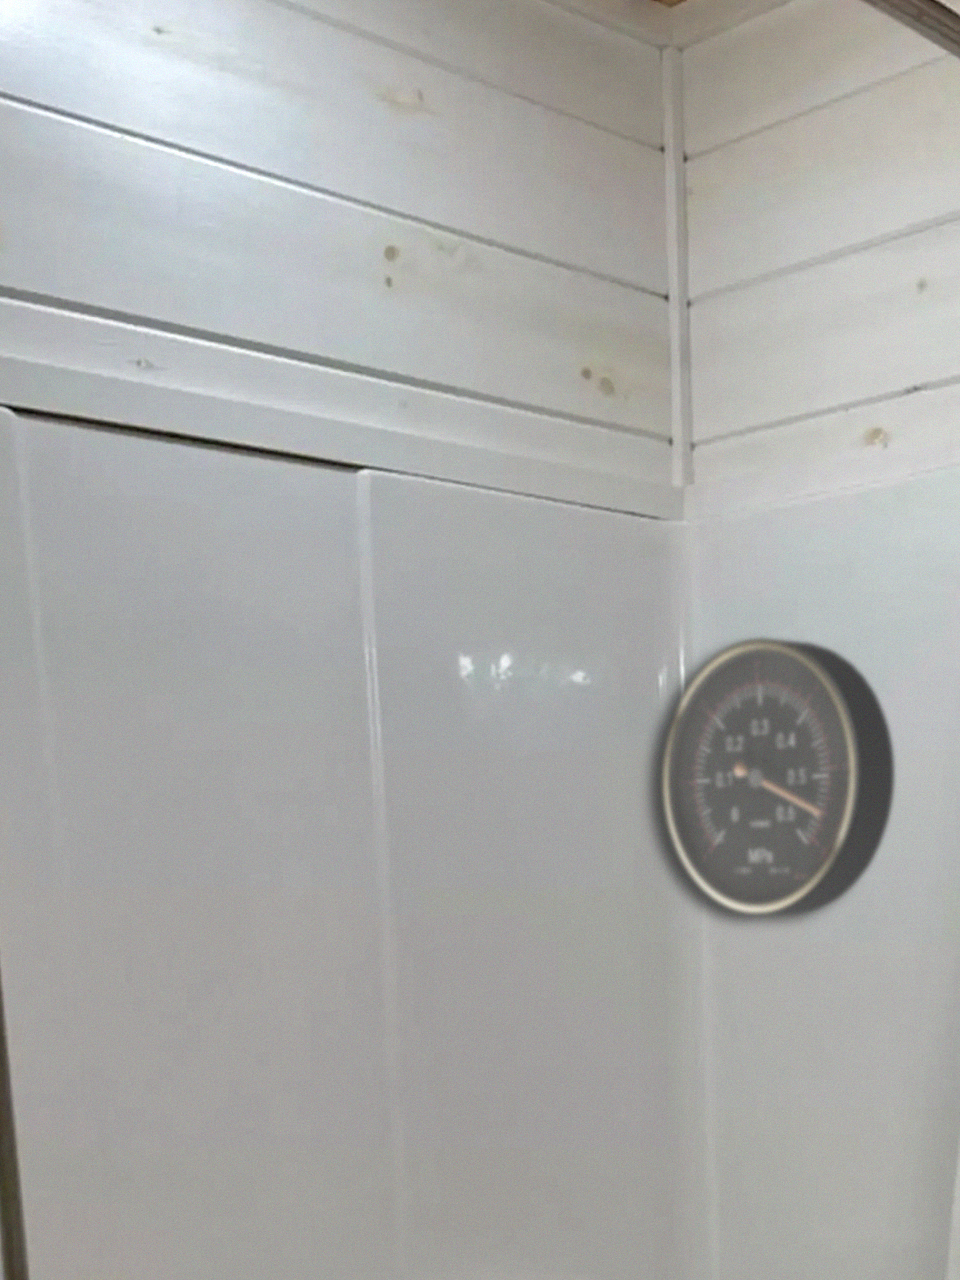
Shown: 0.55 MPa
